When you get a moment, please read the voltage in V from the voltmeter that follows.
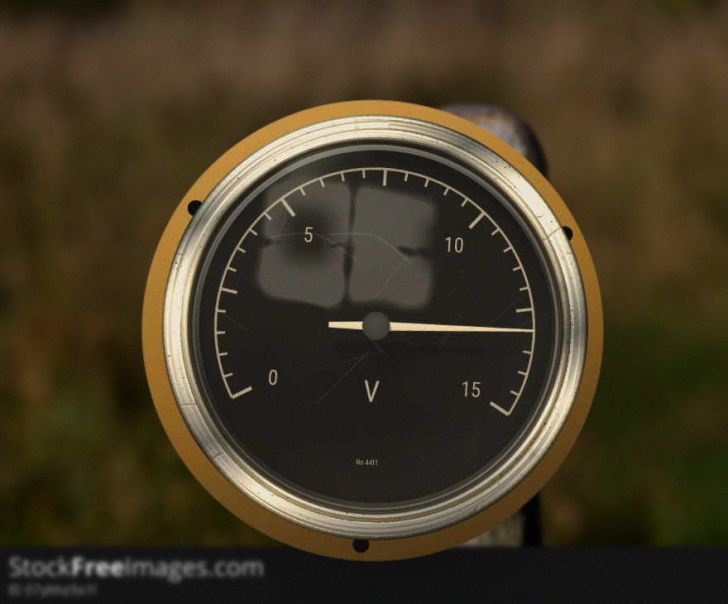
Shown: 13 V
